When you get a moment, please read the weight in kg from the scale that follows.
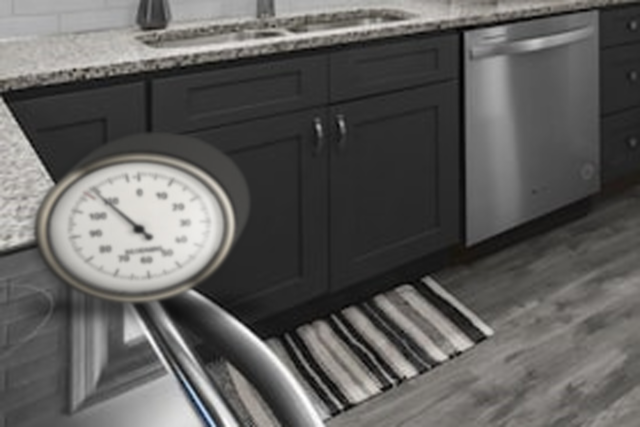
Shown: 110 kg
